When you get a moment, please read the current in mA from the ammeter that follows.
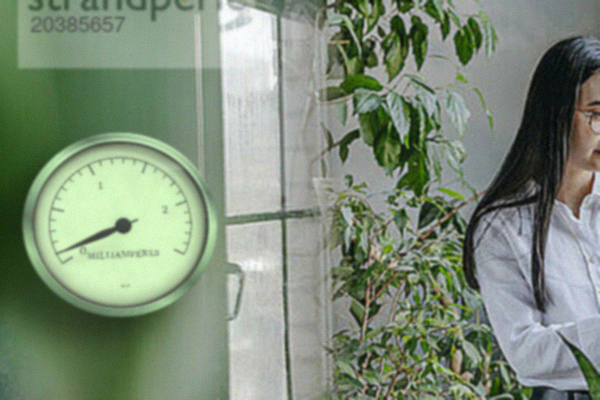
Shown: 0.1 mA
